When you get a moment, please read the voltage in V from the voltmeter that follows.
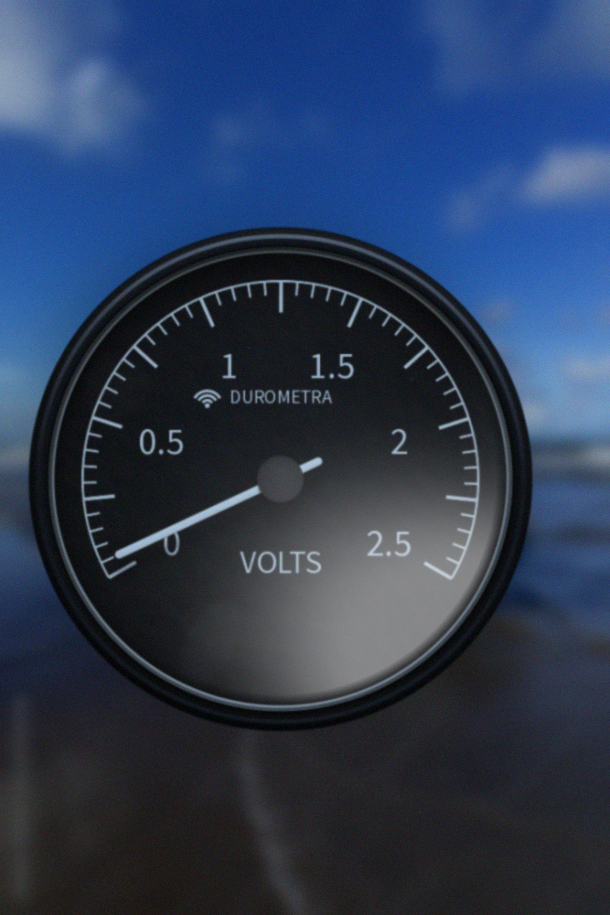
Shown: 0.05 V
